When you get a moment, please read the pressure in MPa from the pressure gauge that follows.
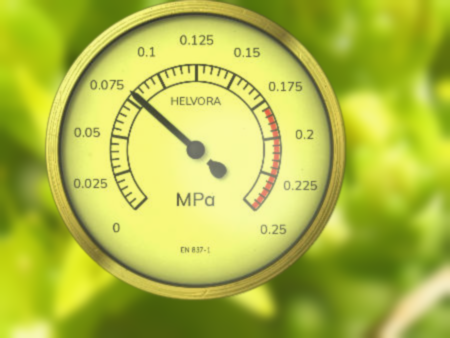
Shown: 0.08 MPa
